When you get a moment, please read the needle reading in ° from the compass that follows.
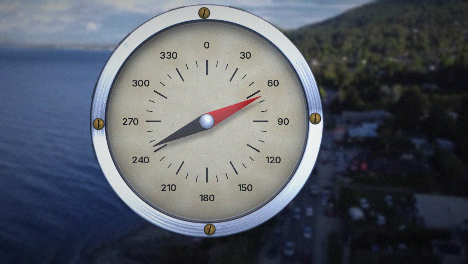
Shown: 65 °
